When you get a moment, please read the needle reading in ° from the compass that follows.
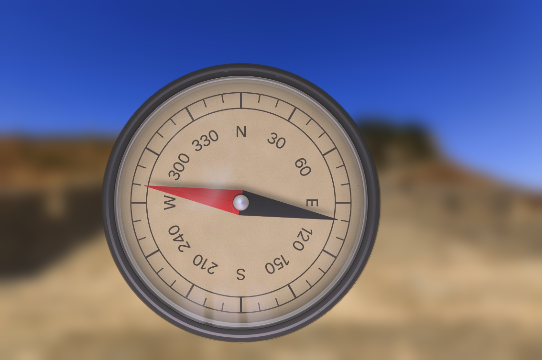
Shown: 280 °
